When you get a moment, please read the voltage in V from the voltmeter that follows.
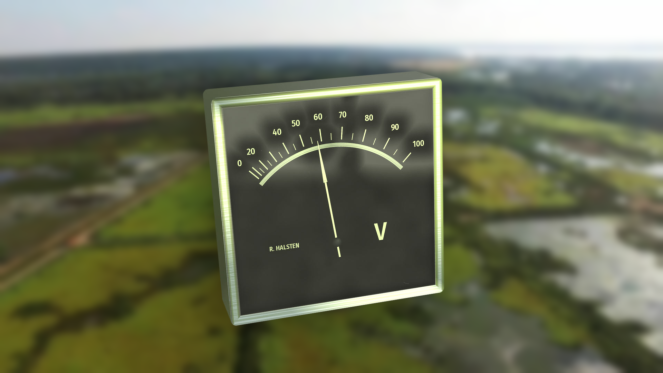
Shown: 57.5 V
